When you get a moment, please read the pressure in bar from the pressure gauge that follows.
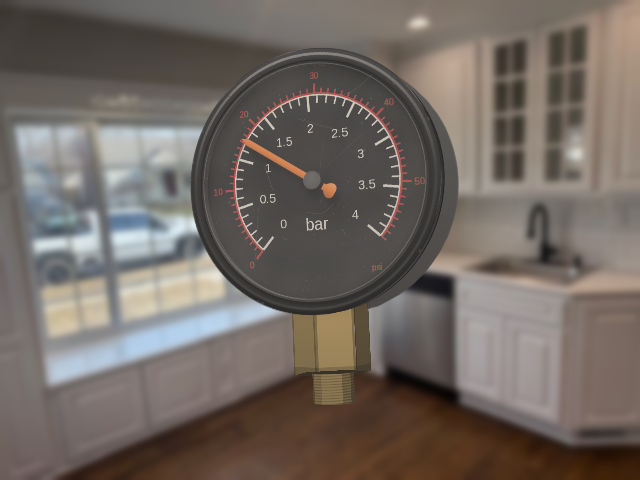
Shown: 1.2 bar
